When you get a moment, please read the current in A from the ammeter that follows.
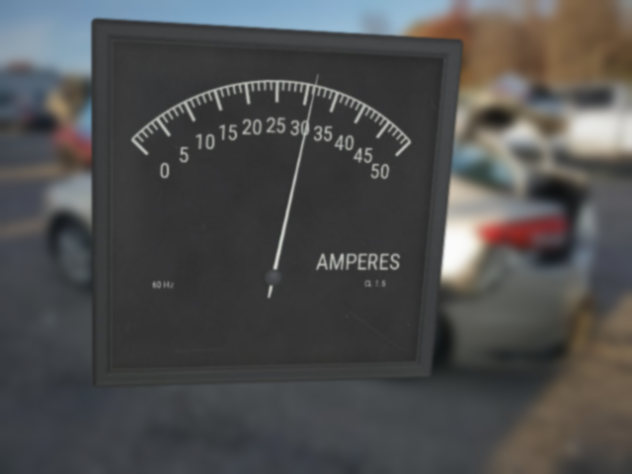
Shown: 31 A
